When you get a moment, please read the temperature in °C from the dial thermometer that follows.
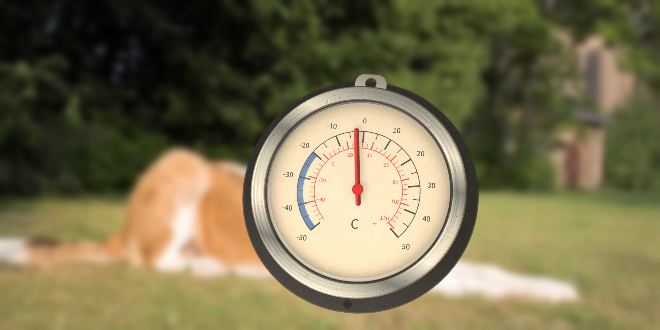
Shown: -2.5 °C
